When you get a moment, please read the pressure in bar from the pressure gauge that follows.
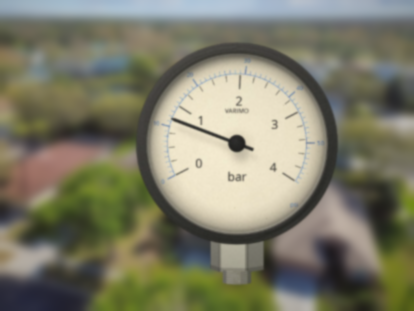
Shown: 0.8 bar
